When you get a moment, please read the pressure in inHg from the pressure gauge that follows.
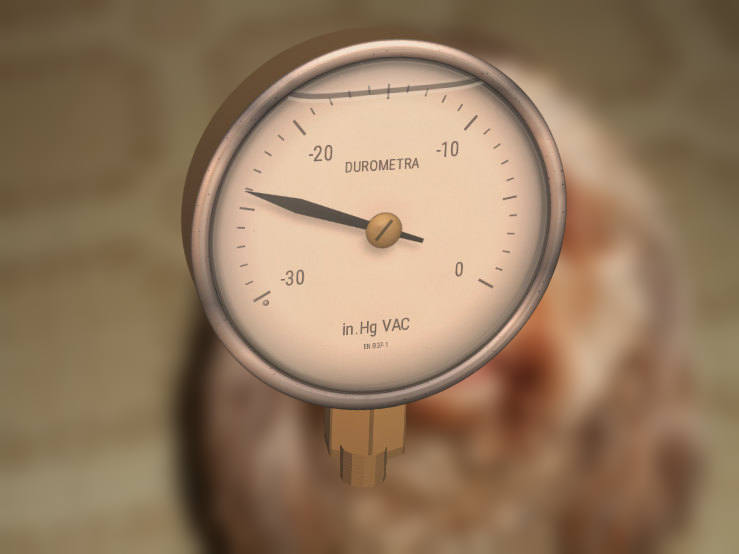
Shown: -24 inHg
